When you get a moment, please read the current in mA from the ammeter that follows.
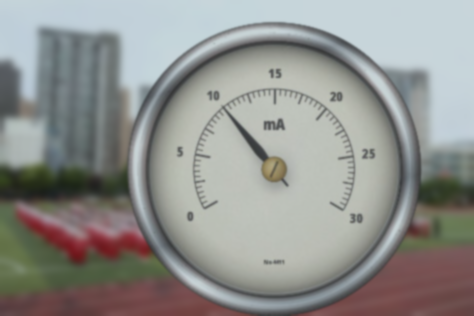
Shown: 10 mA
